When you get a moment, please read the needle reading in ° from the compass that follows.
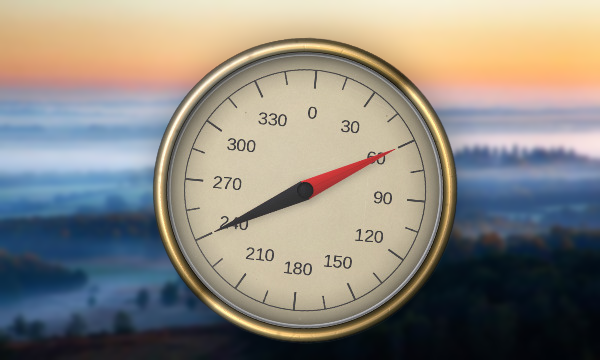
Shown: 60 °
